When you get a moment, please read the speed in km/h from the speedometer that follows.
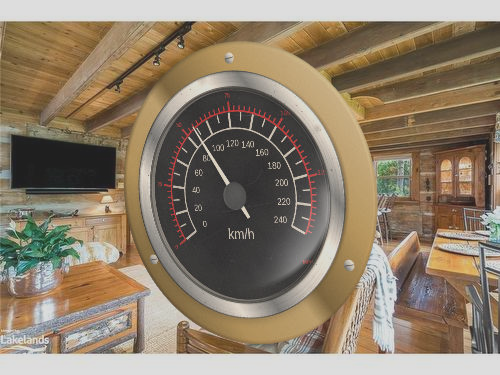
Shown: 90 km/h
